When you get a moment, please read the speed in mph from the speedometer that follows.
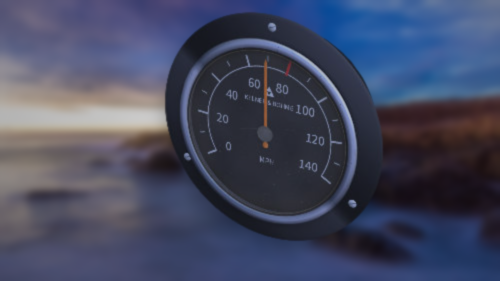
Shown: 70 mph
